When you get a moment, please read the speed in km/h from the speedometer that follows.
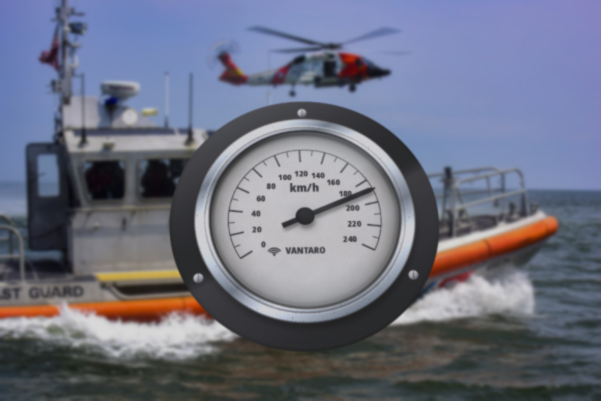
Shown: 190 km/h
